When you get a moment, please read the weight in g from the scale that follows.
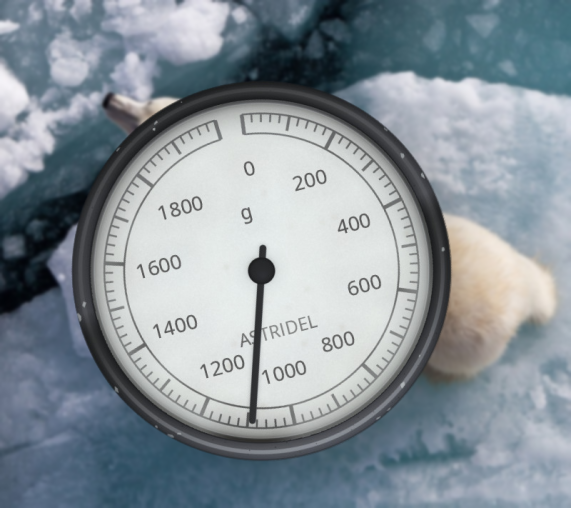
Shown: 1090 g
